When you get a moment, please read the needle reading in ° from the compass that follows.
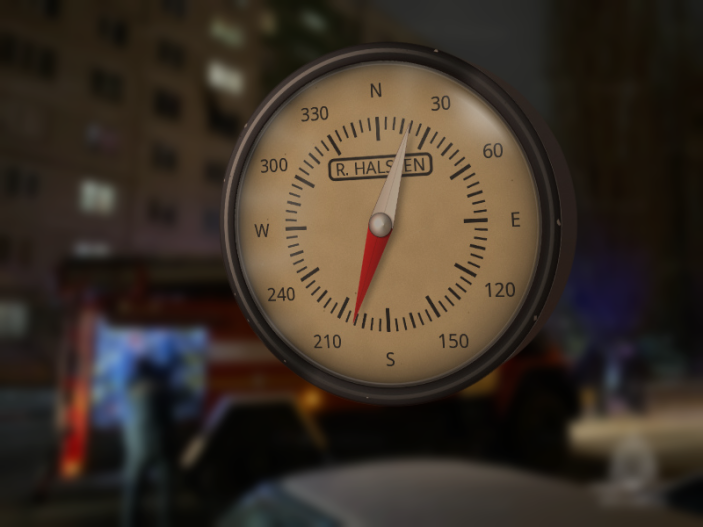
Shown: 200 °
